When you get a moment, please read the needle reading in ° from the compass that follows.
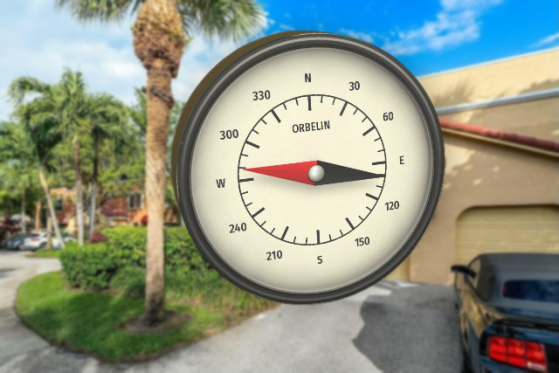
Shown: 280 °
